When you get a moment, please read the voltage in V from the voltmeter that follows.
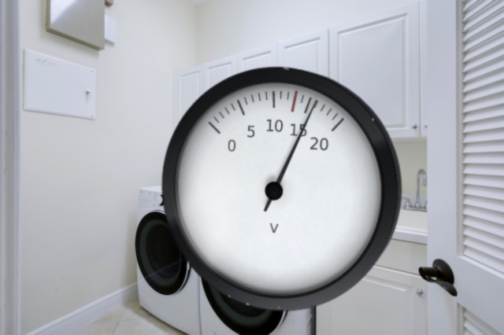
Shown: 16 V
